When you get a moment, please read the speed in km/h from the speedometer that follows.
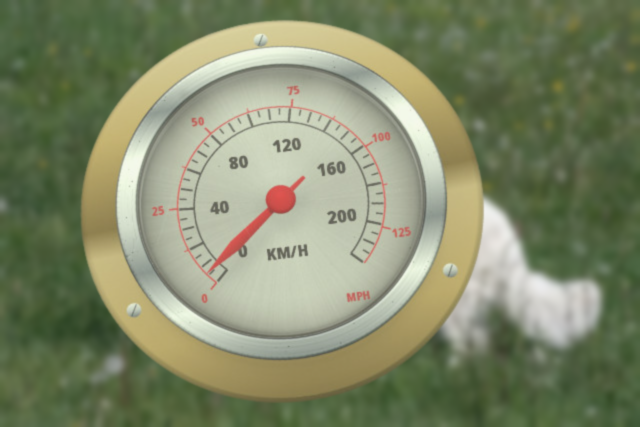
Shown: 5 km/h
